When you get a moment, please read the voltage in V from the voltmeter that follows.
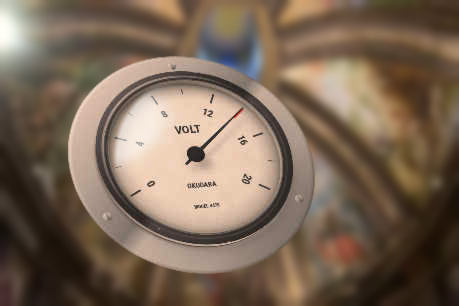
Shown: 14 V
